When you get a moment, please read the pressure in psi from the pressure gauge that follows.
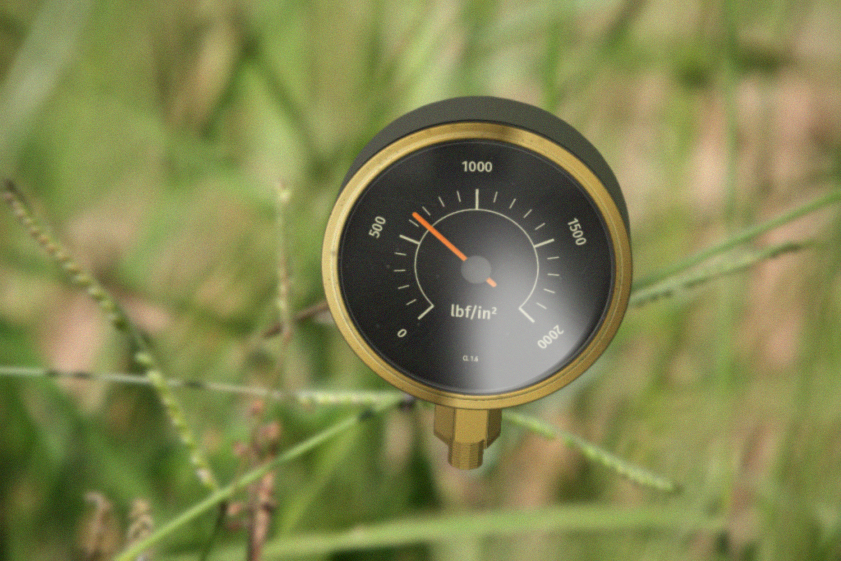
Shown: 650 psi
